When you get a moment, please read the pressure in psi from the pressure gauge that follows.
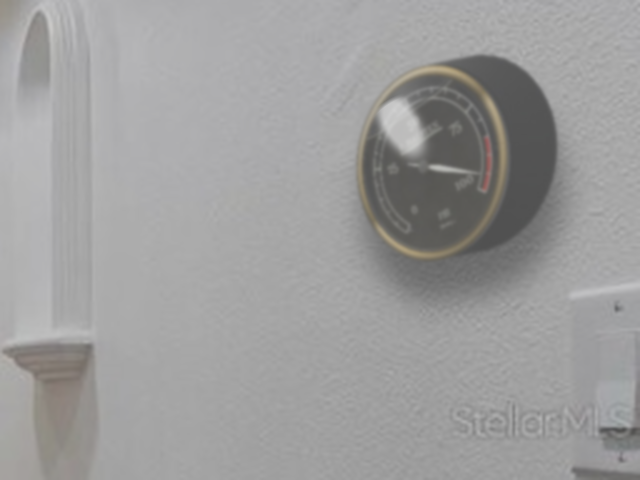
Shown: 95 psi
